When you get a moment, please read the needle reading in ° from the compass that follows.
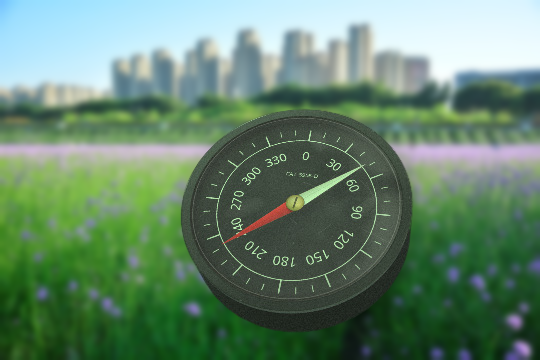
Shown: 230 °
